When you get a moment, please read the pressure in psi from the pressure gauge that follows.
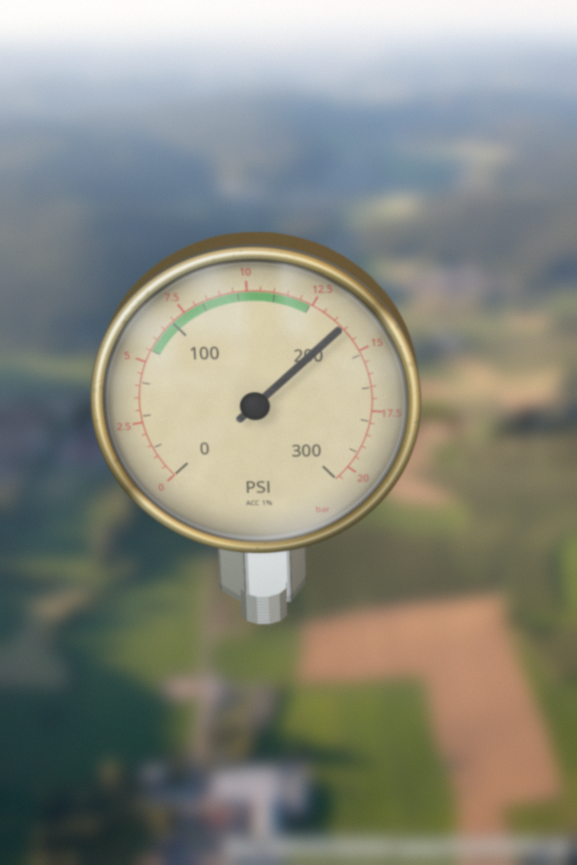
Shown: 200 psi
